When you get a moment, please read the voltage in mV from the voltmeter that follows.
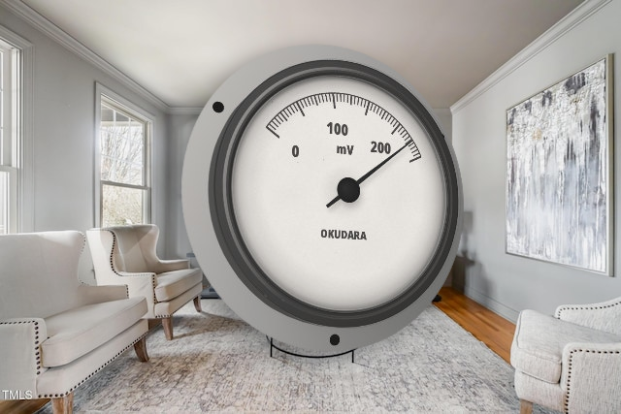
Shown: 225 mV
